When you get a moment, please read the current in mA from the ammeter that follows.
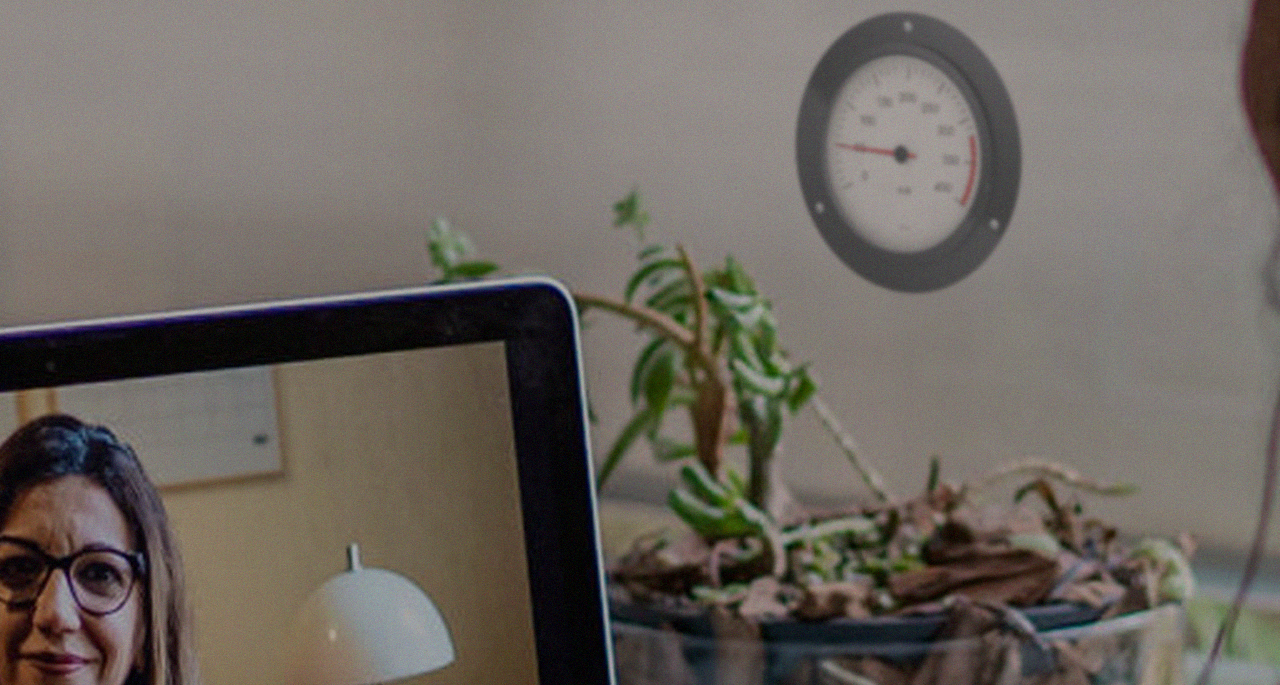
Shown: 50 mA
